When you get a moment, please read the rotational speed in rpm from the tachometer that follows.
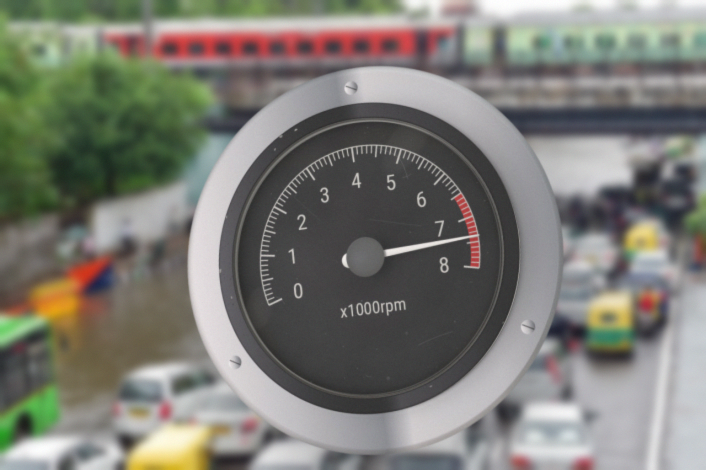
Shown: 7400 rpm
